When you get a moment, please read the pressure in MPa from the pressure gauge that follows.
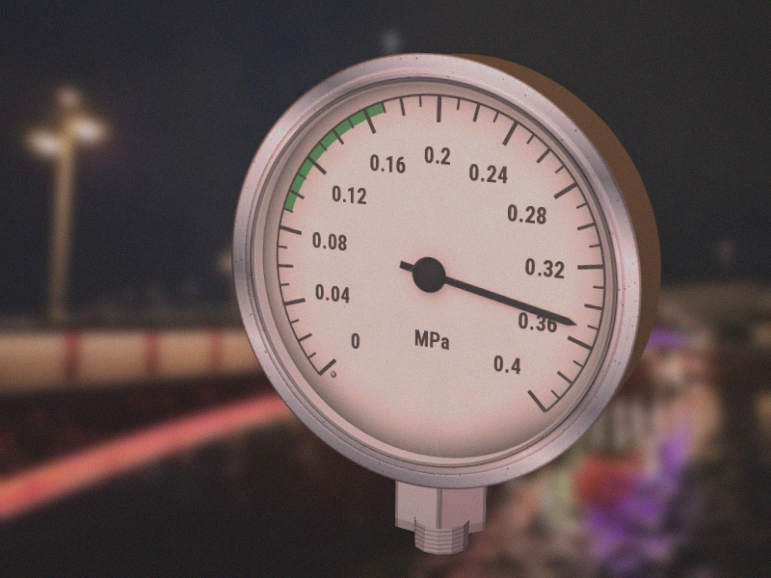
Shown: 0.35 MPa
